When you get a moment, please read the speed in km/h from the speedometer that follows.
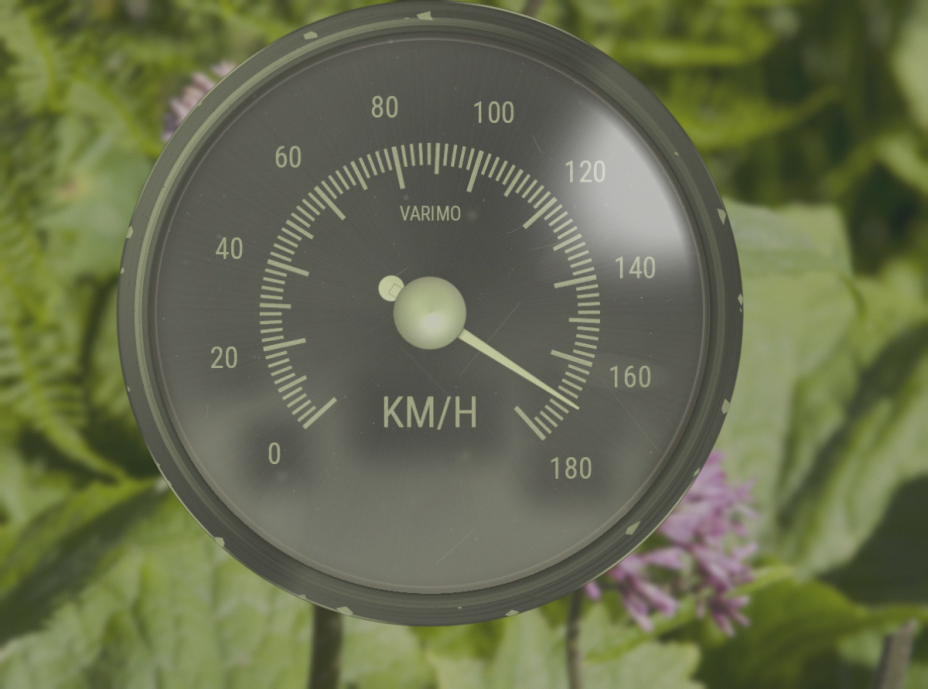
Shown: 170 km/h
